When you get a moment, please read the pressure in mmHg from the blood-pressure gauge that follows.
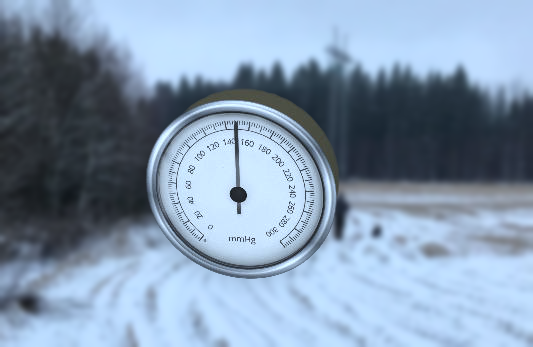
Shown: 150 mmHg
